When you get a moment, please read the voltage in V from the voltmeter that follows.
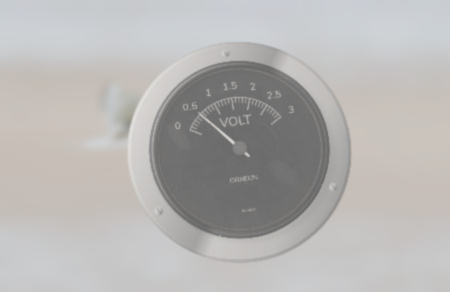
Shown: 0.5 V
